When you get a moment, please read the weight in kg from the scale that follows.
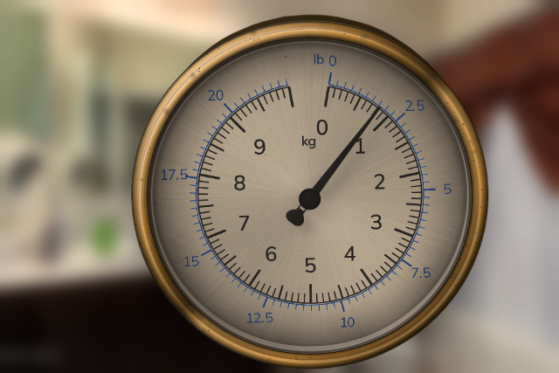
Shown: 0.8 kg
